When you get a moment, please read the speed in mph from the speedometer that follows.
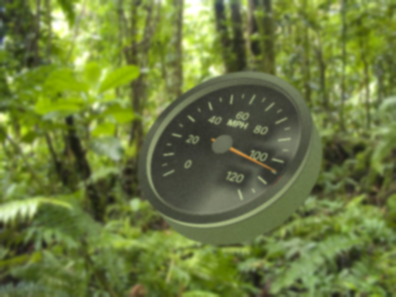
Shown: 105 mph
